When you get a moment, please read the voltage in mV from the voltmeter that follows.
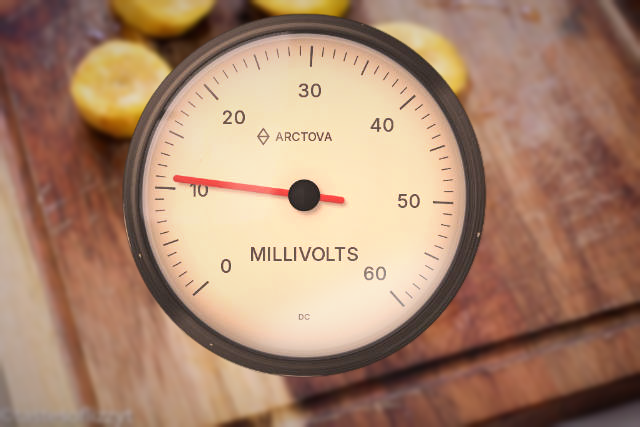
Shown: 11 mV
